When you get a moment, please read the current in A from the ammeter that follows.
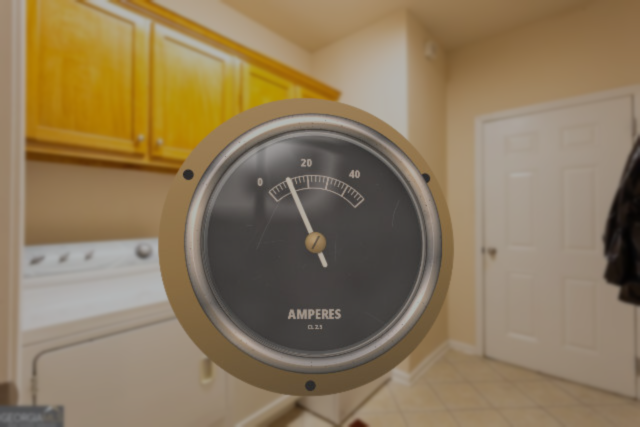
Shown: 10 A
